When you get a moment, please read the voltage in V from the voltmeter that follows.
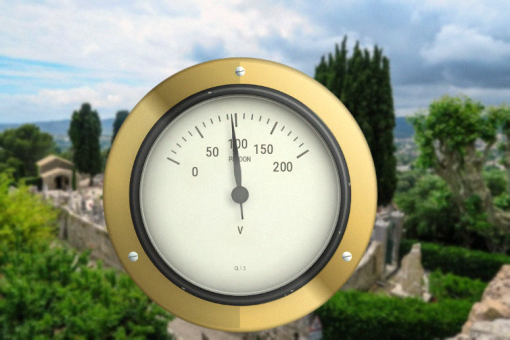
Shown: 95 V
